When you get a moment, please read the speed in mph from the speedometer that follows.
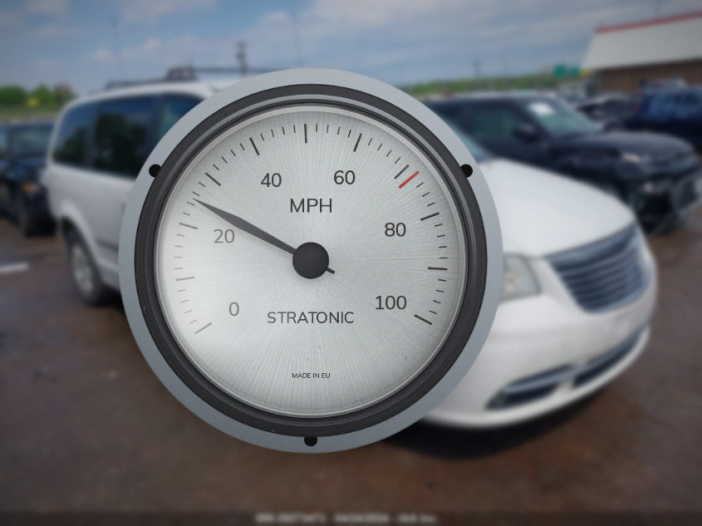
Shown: 25 mph
